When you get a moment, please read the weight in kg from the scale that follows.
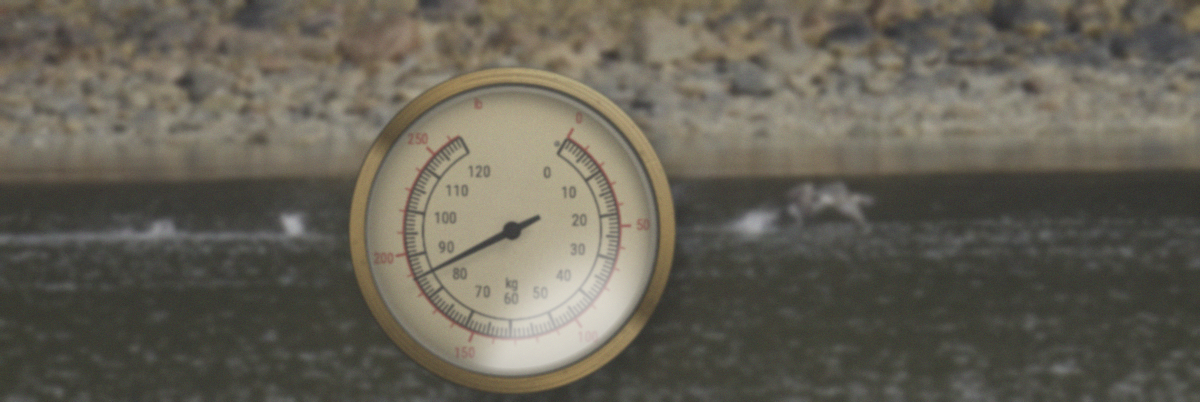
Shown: 85 kg
